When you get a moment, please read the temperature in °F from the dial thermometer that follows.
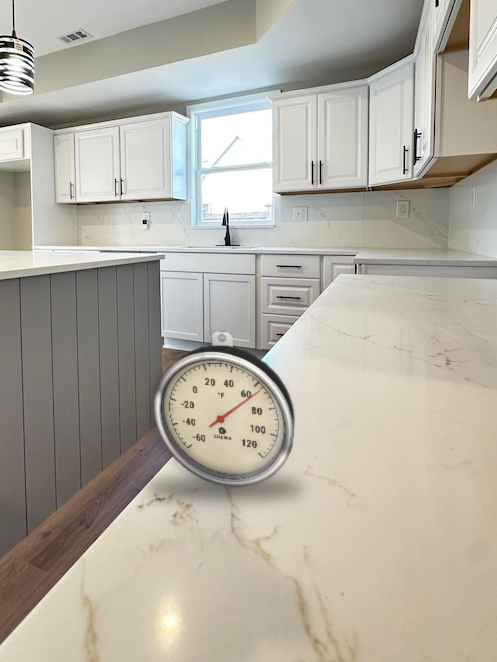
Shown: 64 °F
